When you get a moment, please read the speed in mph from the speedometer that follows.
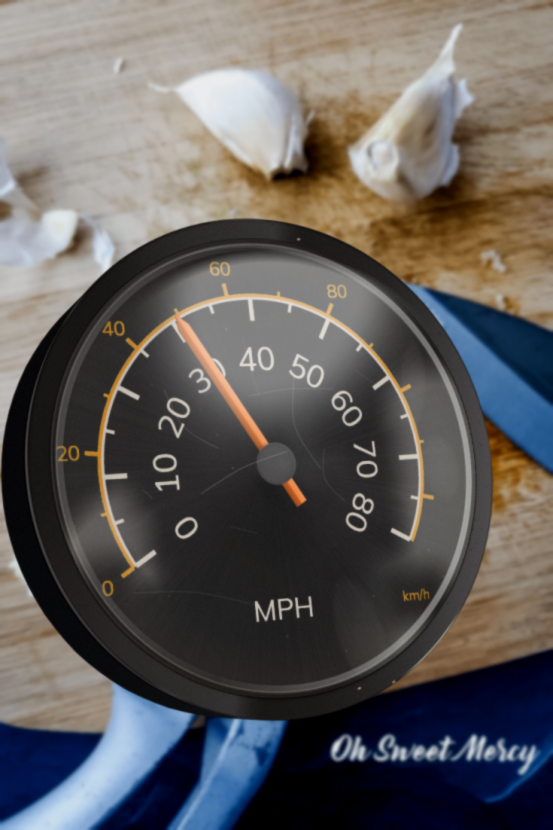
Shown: 30 mph
